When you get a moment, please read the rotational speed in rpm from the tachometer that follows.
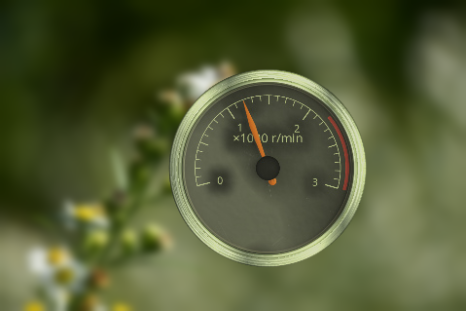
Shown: 1200 rpm
